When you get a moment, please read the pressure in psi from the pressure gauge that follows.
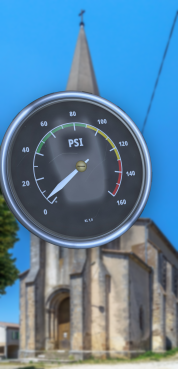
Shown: 5 psi
